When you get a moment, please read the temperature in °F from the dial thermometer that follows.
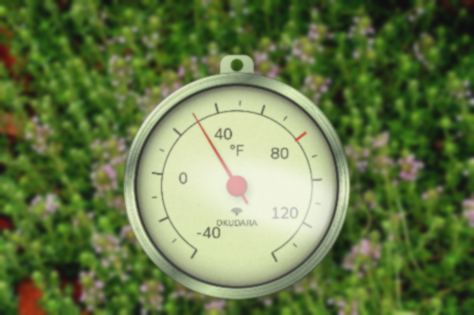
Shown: 30 °F
